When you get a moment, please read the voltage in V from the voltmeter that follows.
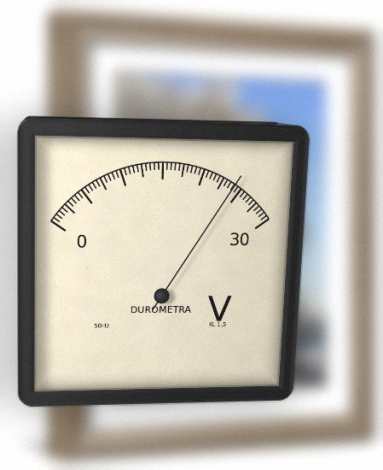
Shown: 24 V
